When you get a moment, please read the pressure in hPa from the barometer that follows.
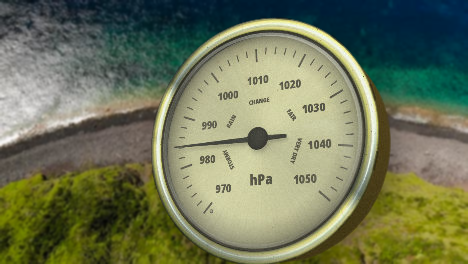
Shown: 984 hPa
